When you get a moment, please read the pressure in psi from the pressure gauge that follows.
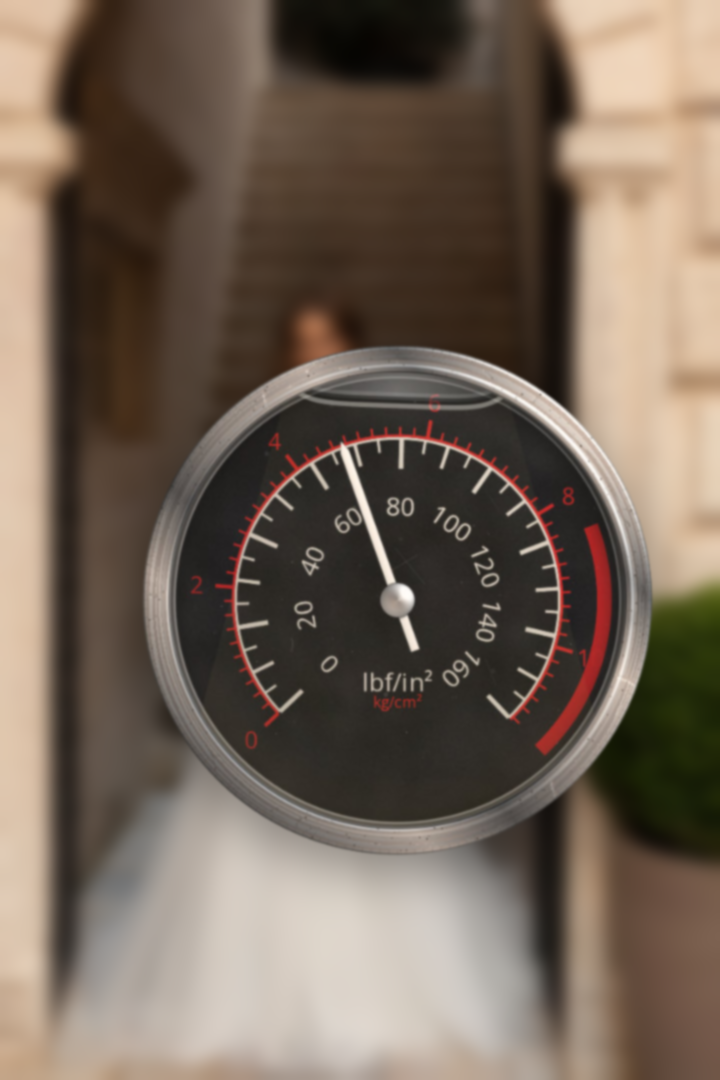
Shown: 67.5 psi
